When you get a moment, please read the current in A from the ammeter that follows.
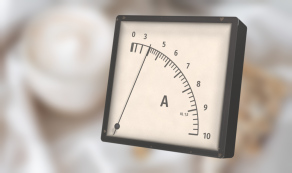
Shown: 4 A
